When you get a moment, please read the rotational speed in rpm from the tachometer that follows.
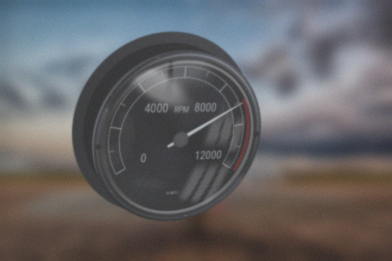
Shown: 9000 rpm
